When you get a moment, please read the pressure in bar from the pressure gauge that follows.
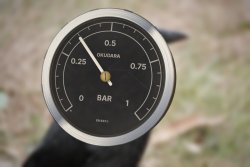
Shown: 0.35 bar
